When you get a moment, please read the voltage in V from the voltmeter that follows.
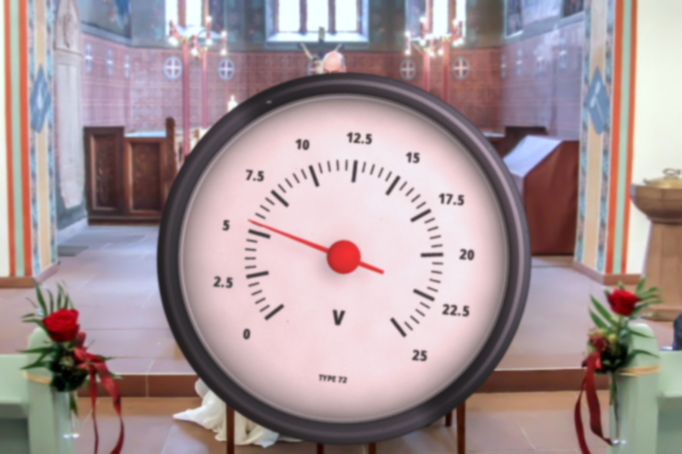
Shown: 5.5 V
